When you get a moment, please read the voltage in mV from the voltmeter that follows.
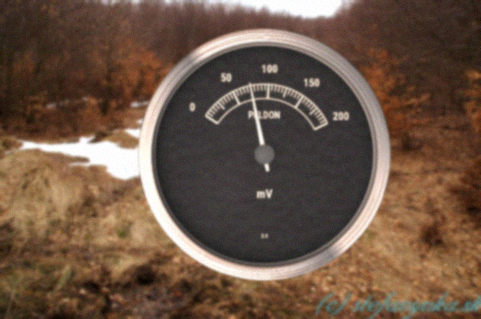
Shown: 75 mV
